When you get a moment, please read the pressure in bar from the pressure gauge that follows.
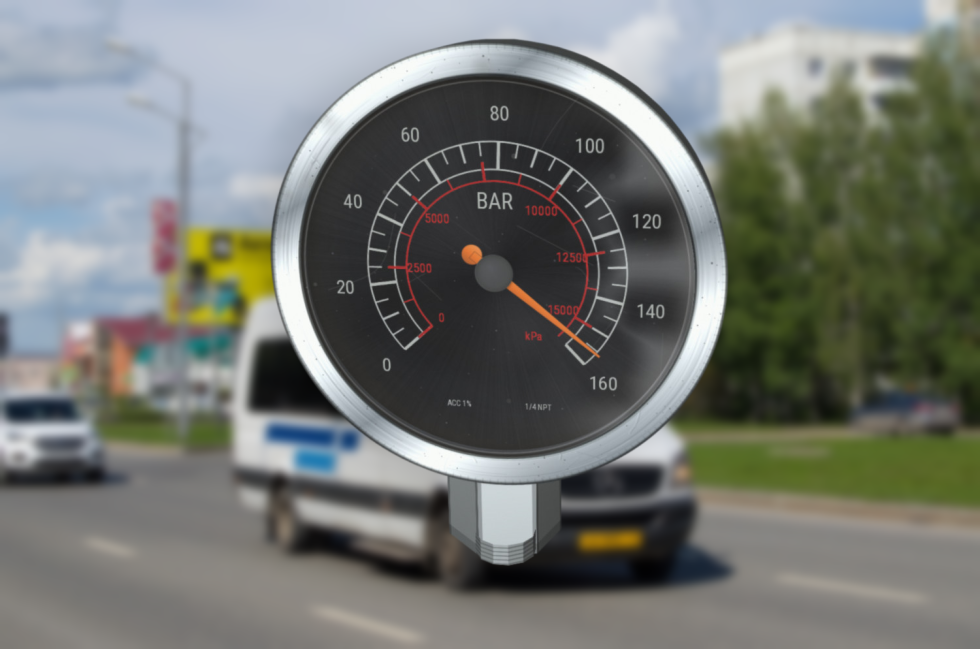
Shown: 155 bar
